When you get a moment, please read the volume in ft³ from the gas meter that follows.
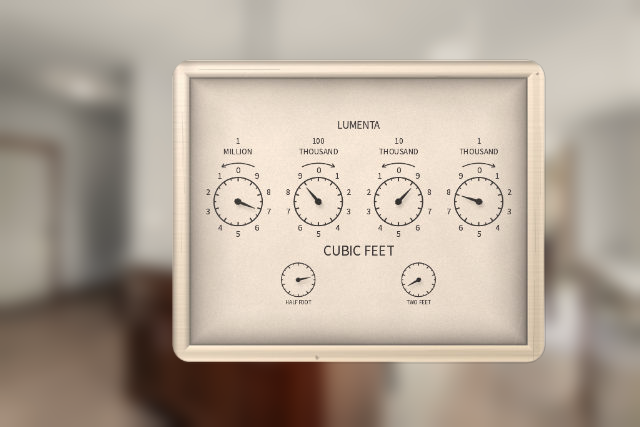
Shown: 688800 ft³
